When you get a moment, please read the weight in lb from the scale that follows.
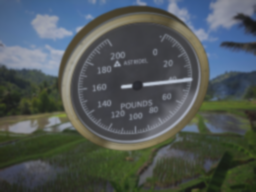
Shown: 40 lb
